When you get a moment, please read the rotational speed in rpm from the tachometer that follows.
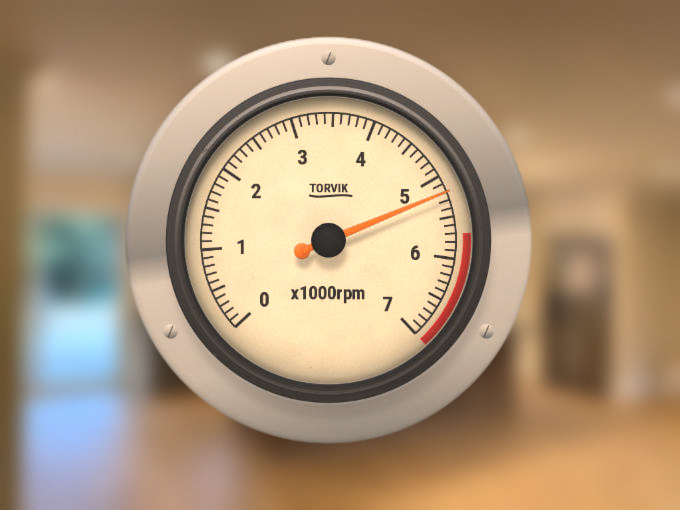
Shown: 5200 rpm
